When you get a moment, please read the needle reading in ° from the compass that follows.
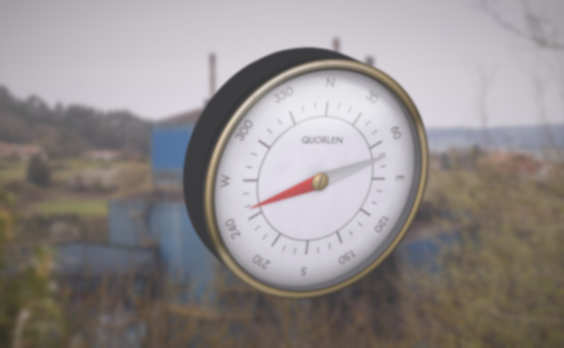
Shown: 250 °
